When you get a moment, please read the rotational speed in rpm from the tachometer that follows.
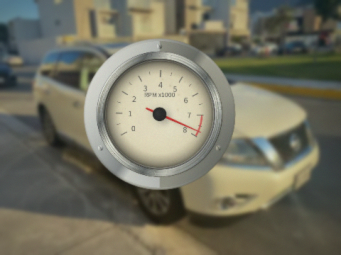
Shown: 7750 rpm
